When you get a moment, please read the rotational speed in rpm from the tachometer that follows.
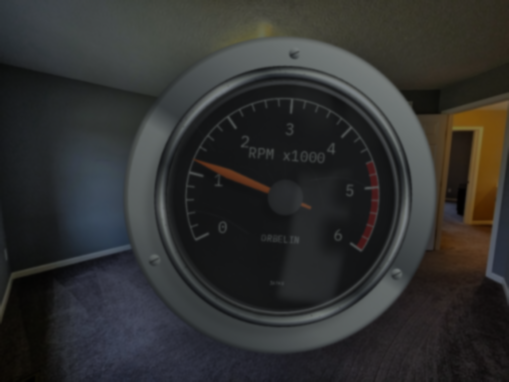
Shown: 1200 rpm
